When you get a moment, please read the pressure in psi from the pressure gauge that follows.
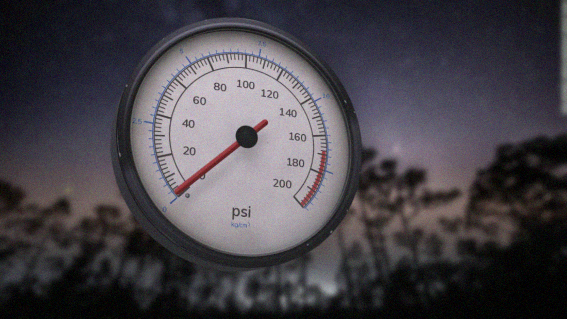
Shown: 2 psi
